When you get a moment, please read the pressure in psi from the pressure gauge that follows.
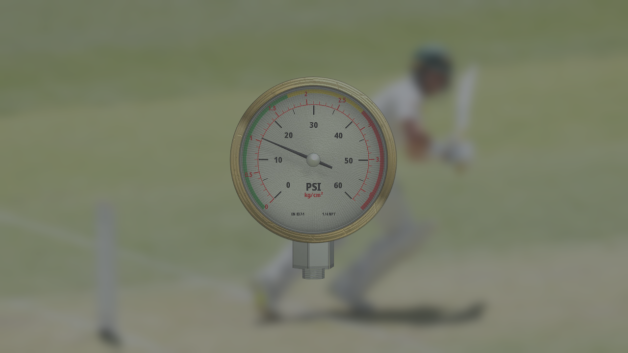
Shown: 15 psi
